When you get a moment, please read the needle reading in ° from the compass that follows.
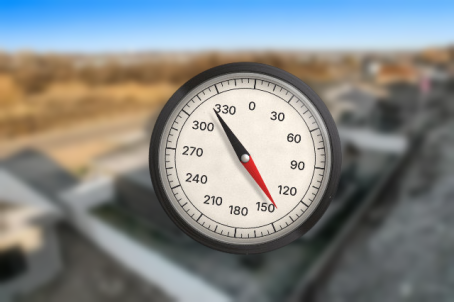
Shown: 140 °
